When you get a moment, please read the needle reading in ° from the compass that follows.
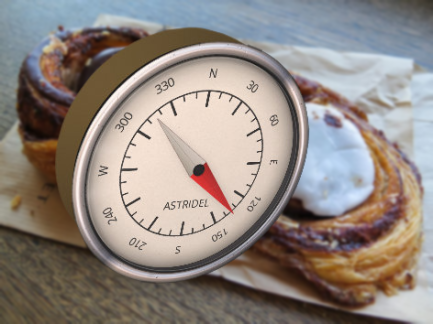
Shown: 135 °
